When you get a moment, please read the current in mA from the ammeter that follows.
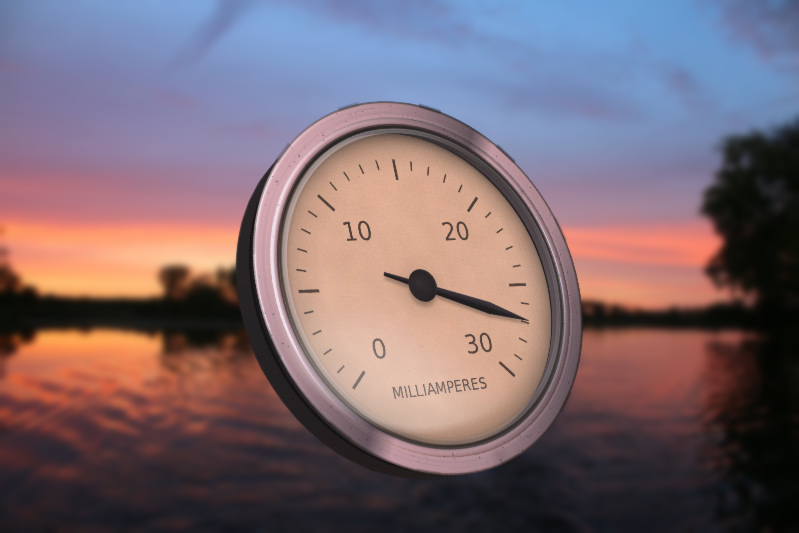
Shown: 27 mA
